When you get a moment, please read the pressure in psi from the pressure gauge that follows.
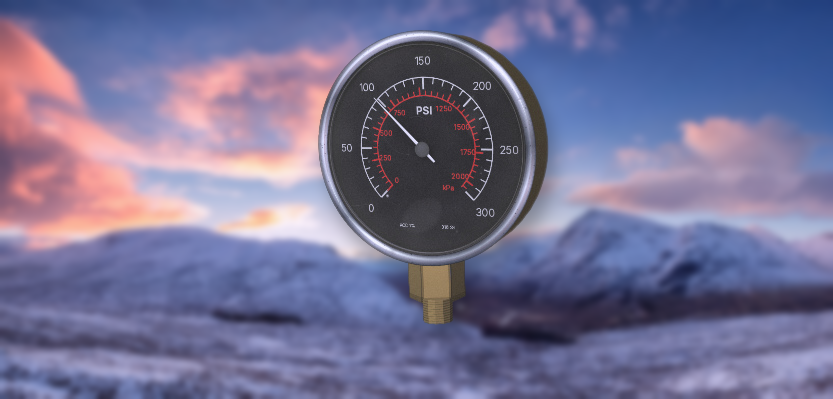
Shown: 100 psi
